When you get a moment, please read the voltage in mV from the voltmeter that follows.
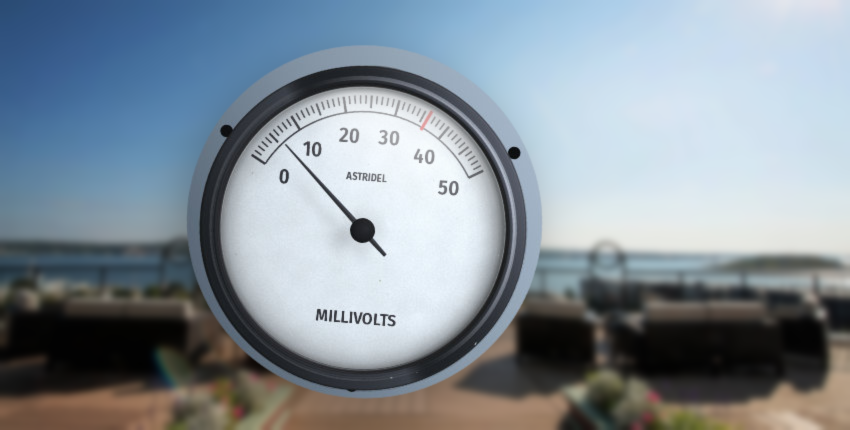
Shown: 6 mV
